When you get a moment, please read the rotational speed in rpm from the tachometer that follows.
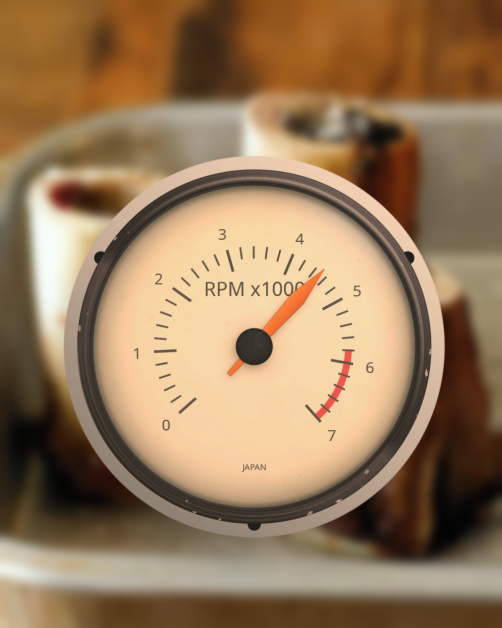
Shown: 4500 rpm
